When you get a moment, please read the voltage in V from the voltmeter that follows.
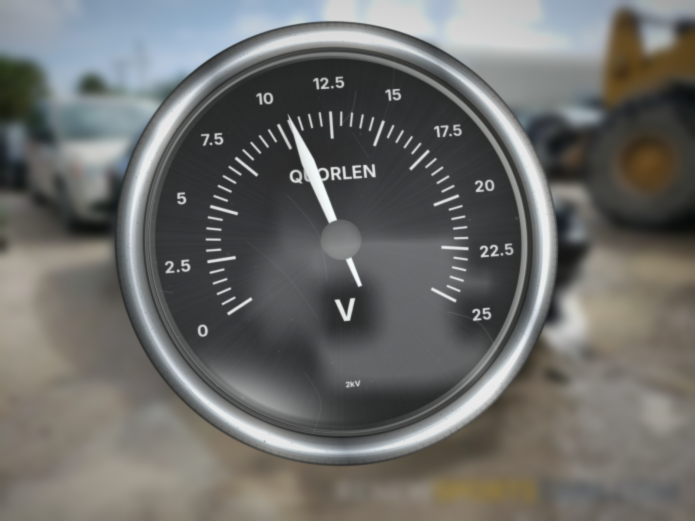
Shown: 10.5 V
